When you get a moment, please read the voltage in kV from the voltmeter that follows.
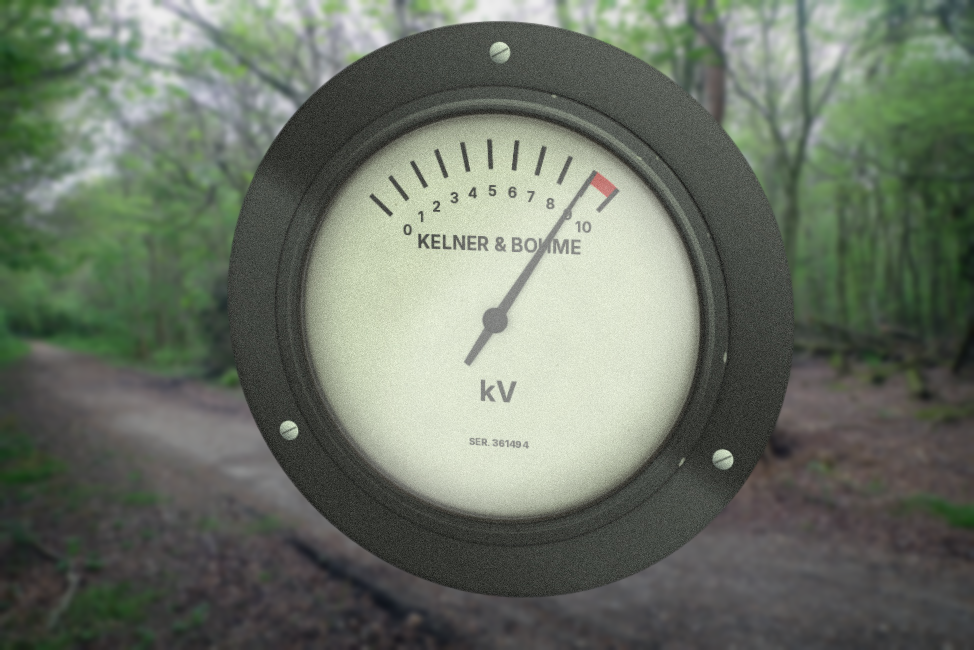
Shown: 9 kV
